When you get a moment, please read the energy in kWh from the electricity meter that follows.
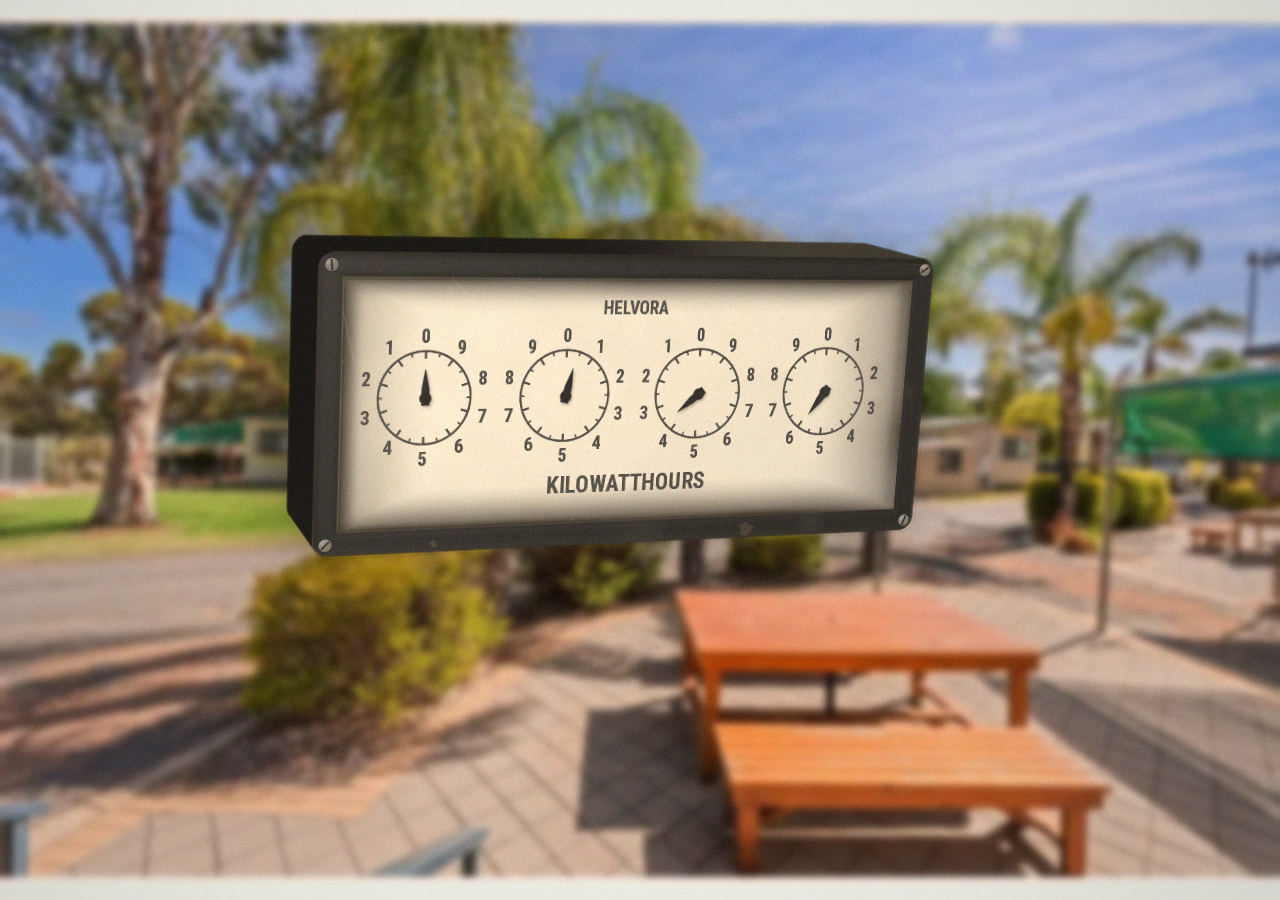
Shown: 36 kWh
